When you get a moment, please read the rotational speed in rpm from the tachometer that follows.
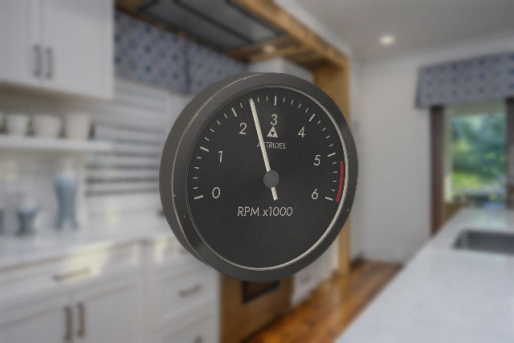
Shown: 2400 rpm
